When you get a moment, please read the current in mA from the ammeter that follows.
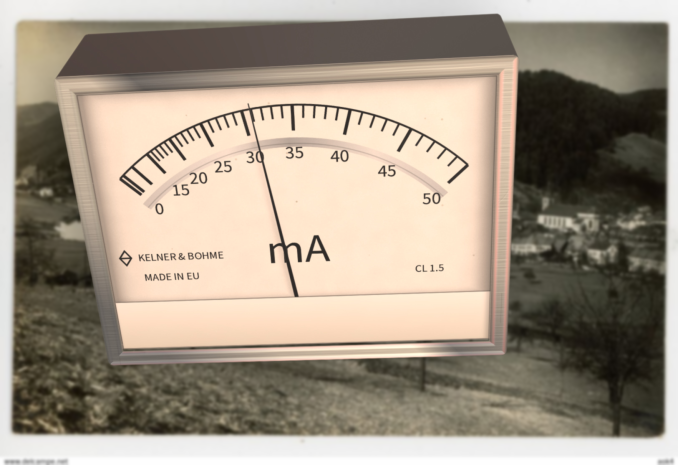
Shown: 31 mA
